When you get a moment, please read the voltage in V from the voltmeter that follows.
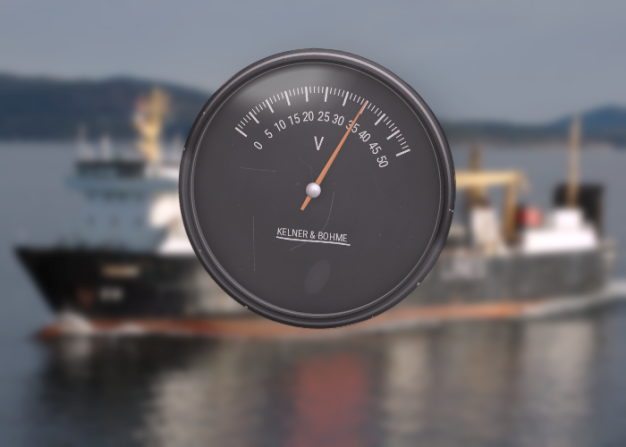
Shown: 35 V
